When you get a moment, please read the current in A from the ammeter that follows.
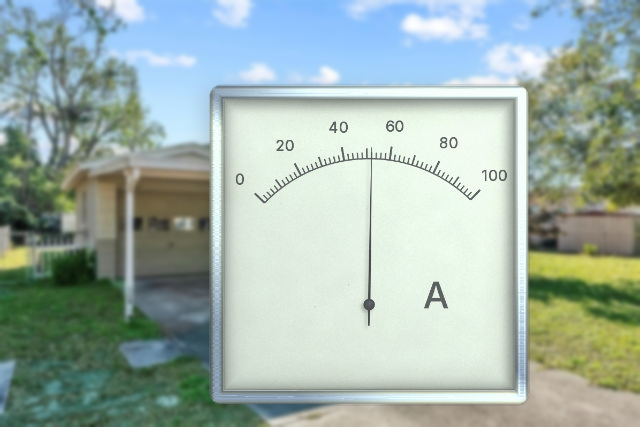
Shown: 52 A
